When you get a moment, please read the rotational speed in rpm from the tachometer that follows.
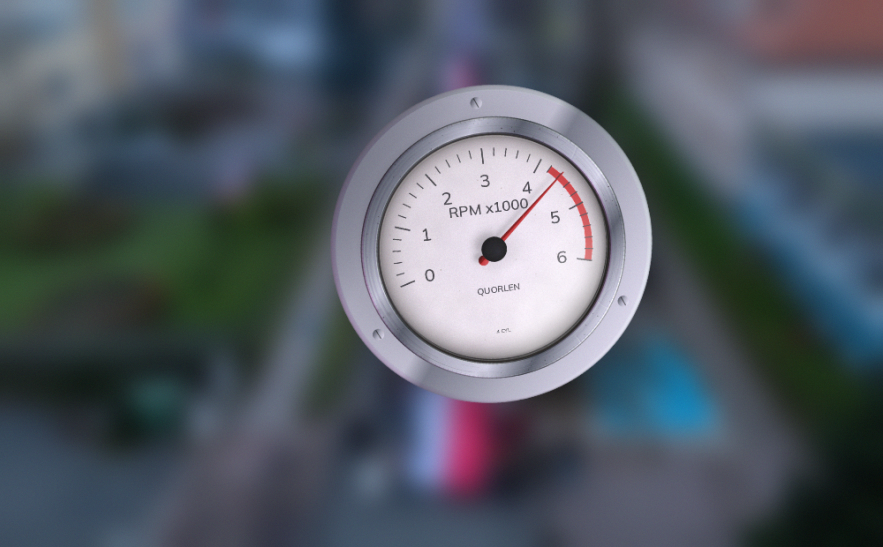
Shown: 4400 rpm
